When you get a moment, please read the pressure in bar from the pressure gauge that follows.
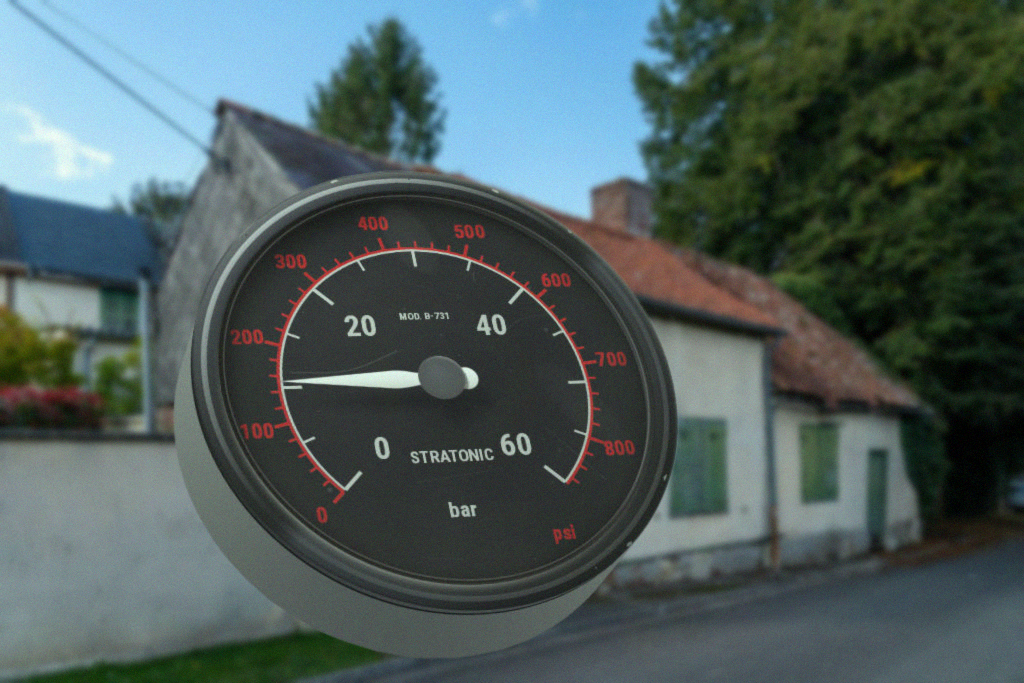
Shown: 10 bar
